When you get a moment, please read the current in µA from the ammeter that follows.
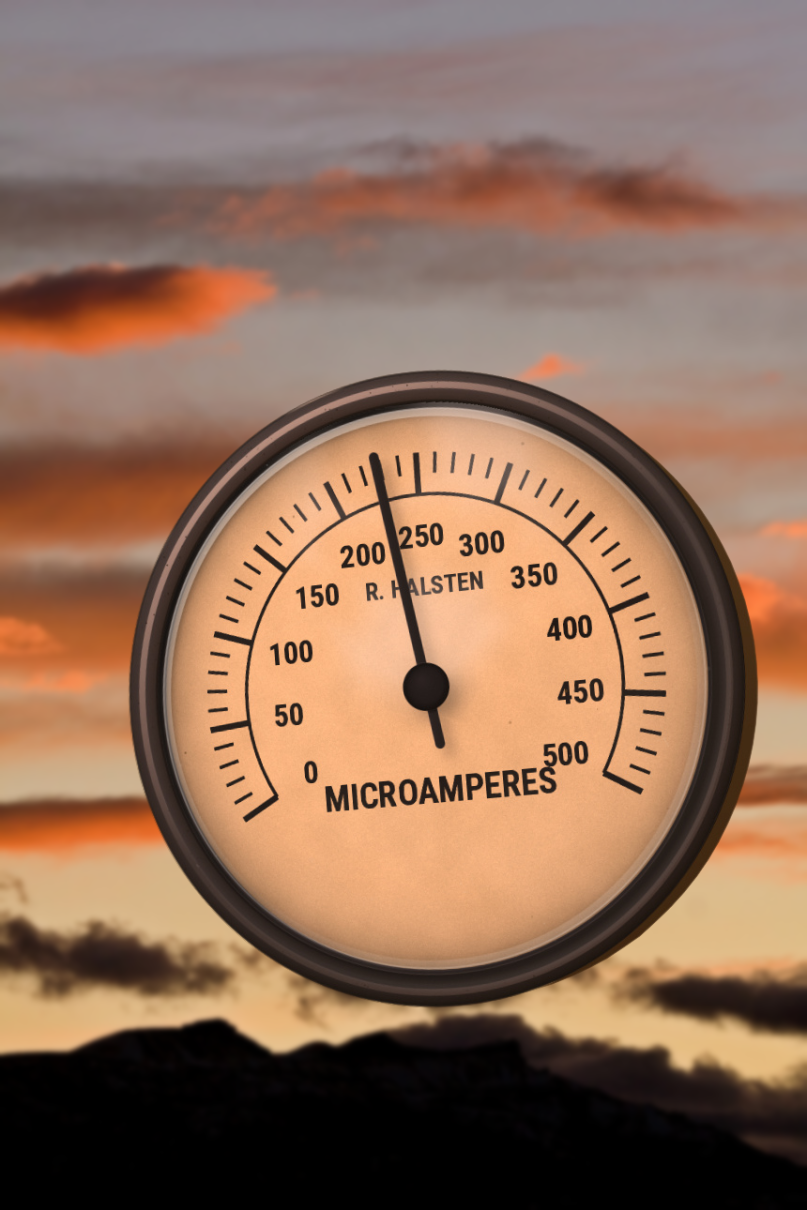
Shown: 230 µA
